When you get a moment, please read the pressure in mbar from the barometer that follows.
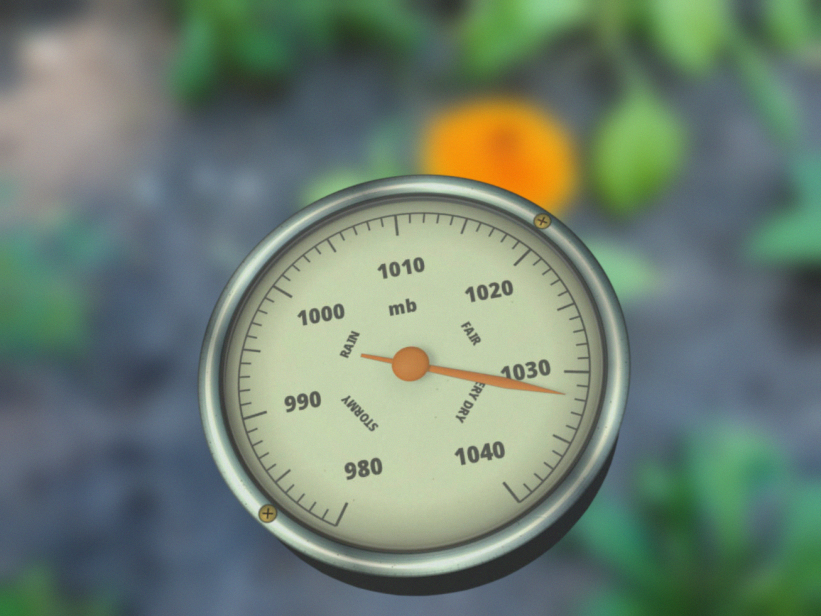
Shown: 1032 mbar
